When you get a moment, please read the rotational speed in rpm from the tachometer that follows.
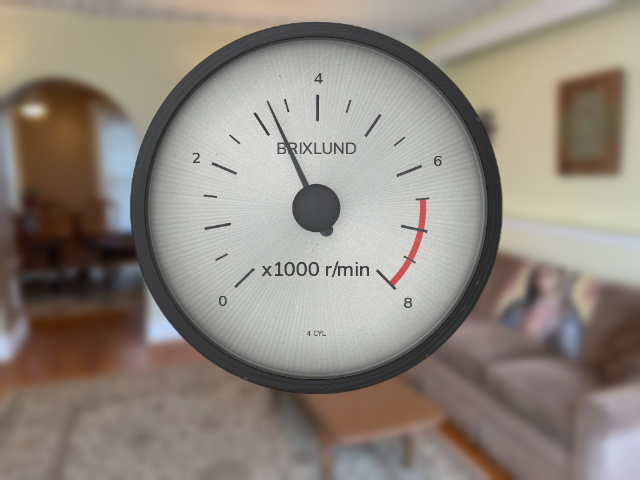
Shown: 3250 rpm
